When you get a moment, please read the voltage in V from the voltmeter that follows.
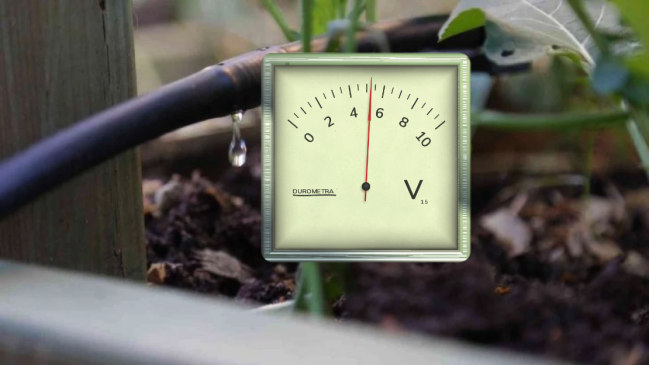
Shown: 5.25 V
